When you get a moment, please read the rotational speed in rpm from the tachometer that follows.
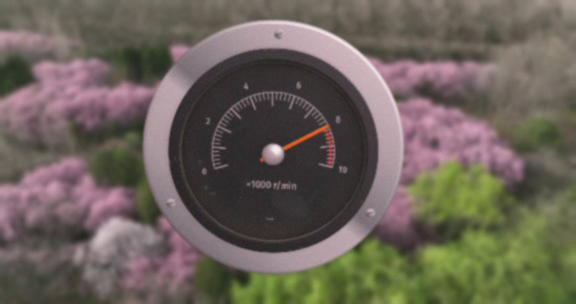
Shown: 8000 rpm
